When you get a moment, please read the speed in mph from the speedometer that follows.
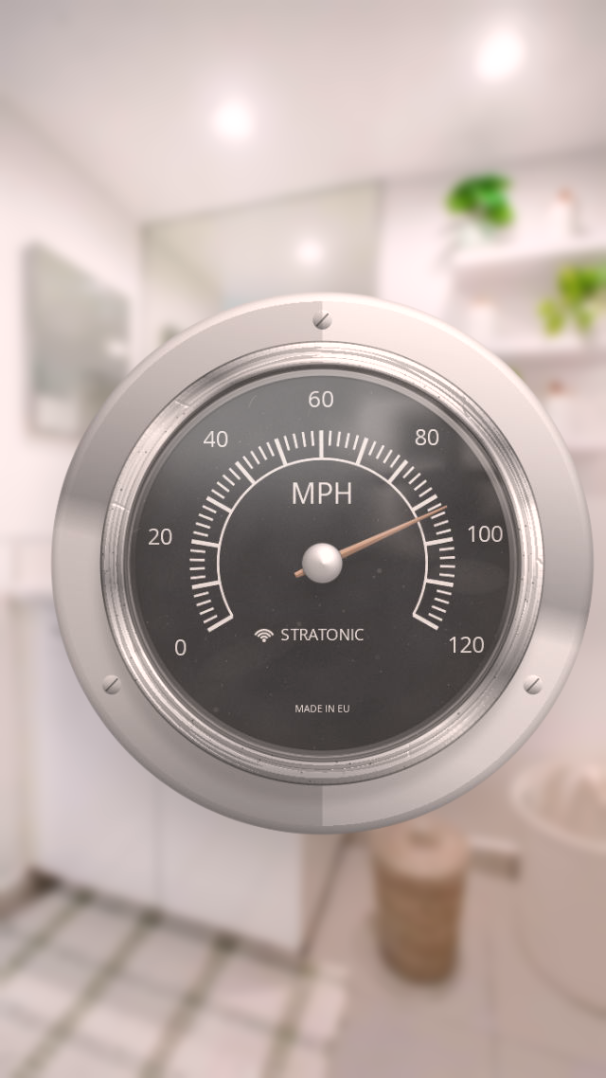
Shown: 93 mph
